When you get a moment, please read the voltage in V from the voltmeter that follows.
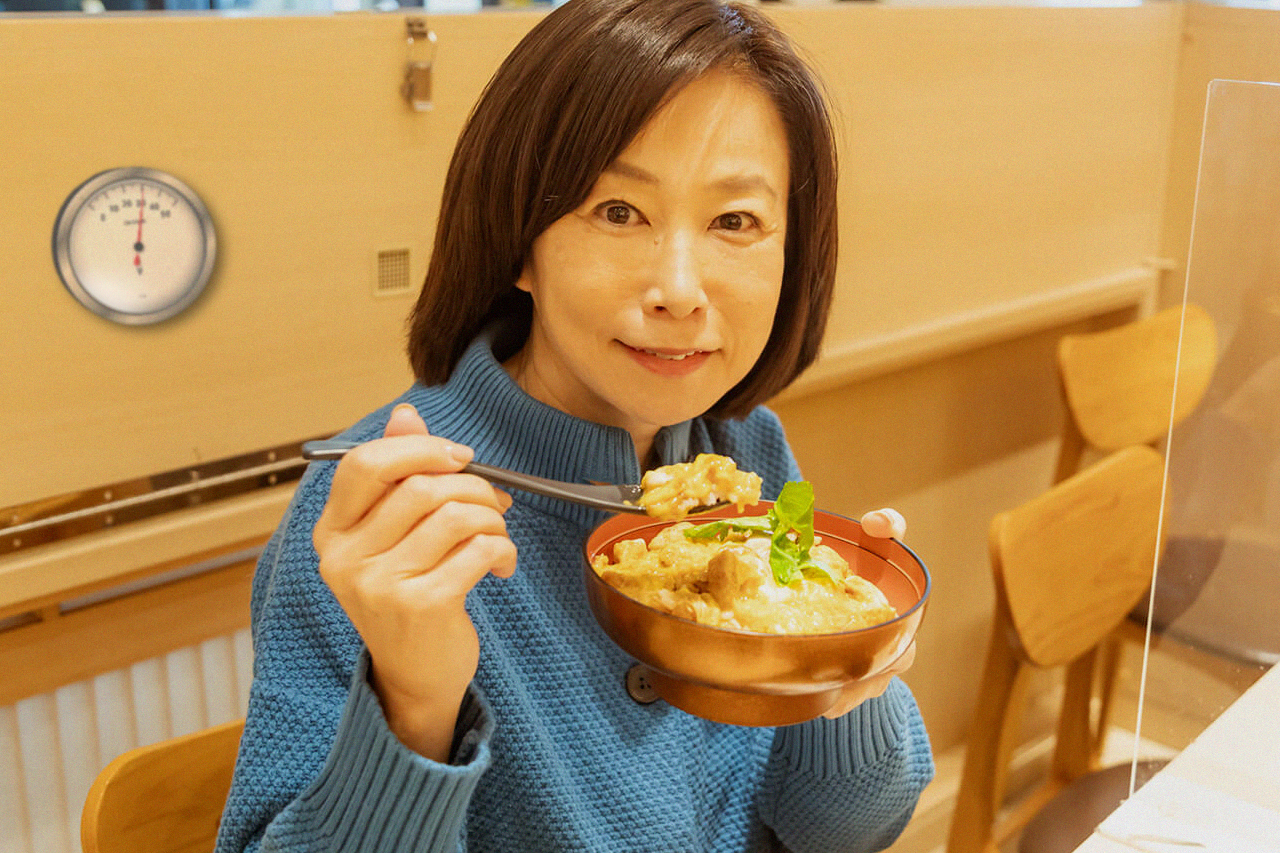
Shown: 30 V
